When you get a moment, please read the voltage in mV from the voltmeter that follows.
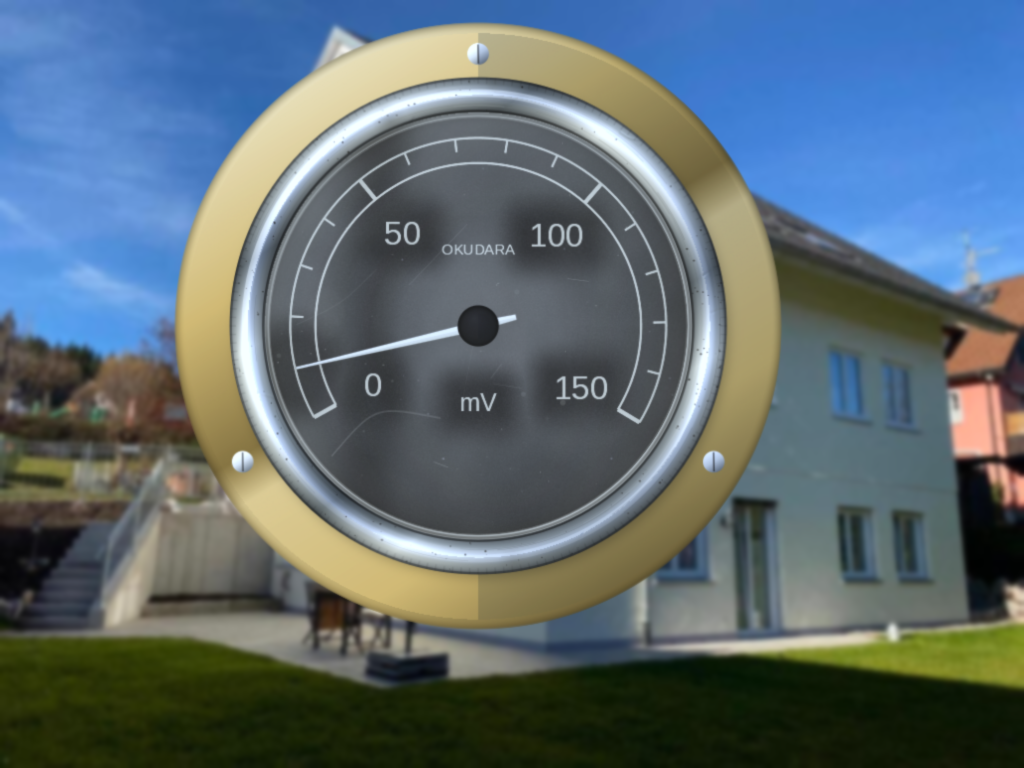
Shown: 10 mV
